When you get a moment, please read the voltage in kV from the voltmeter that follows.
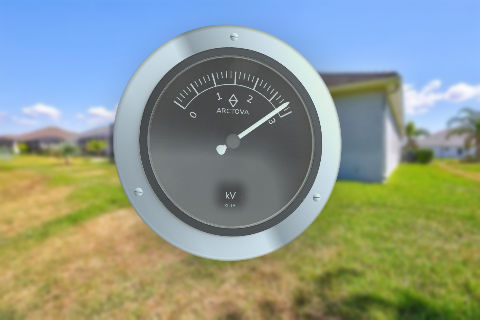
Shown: 2.8 kV
